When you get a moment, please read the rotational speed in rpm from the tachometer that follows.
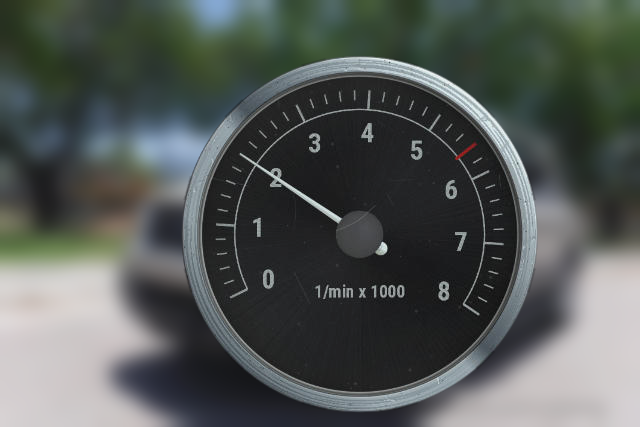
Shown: 2000 rpm
